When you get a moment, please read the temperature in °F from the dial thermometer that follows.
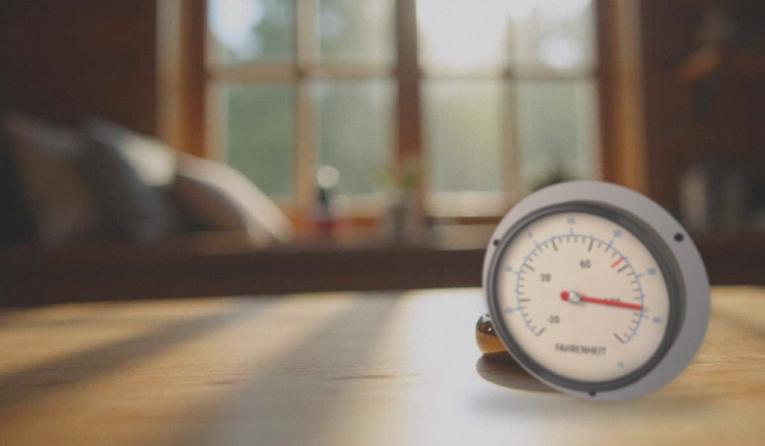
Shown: 100 °F
